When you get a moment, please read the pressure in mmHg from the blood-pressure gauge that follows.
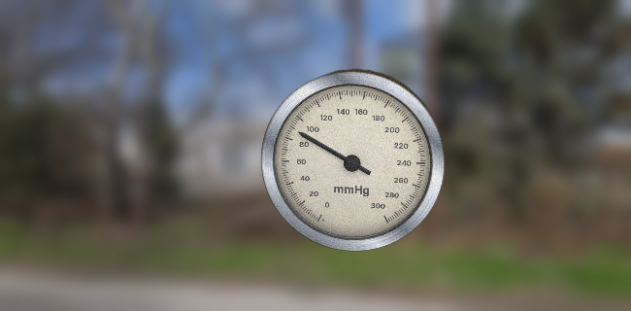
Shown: 90 mmHg
